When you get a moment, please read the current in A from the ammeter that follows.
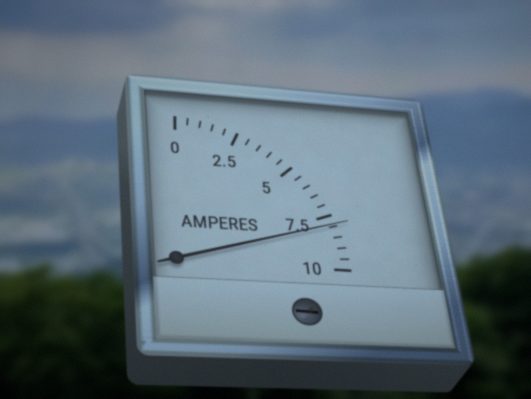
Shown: 8 A
